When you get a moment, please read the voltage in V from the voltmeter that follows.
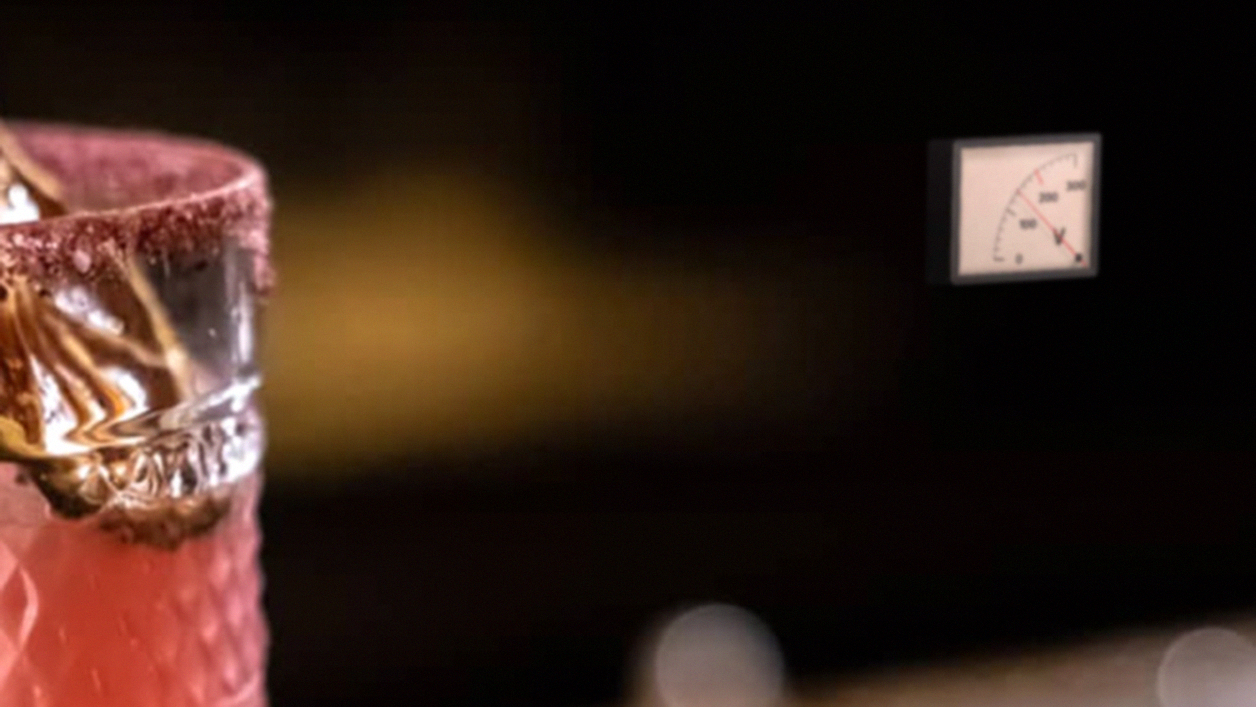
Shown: 140 V
